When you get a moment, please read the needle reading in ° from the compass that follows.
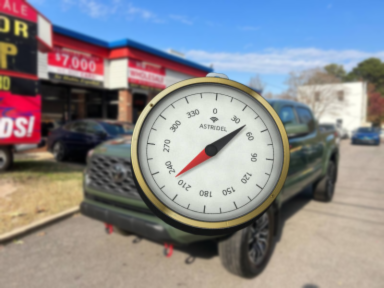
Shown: 225 °
